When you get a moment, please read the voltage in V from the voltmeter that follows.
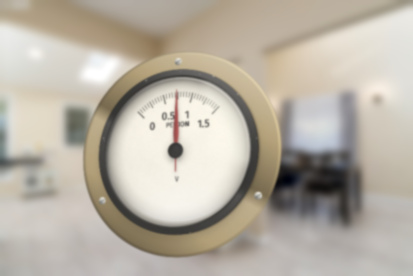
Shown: 0.75 V
